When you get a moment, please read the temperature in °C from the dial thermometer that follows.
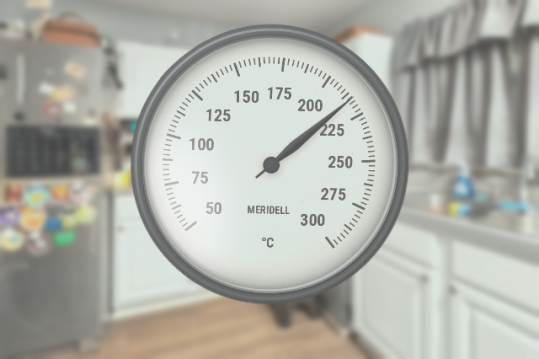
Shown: 215 °C
